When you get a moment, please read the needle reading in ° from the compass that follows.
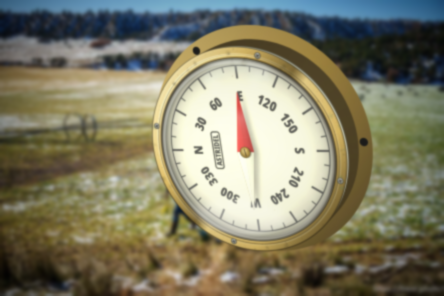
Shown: 90 °
